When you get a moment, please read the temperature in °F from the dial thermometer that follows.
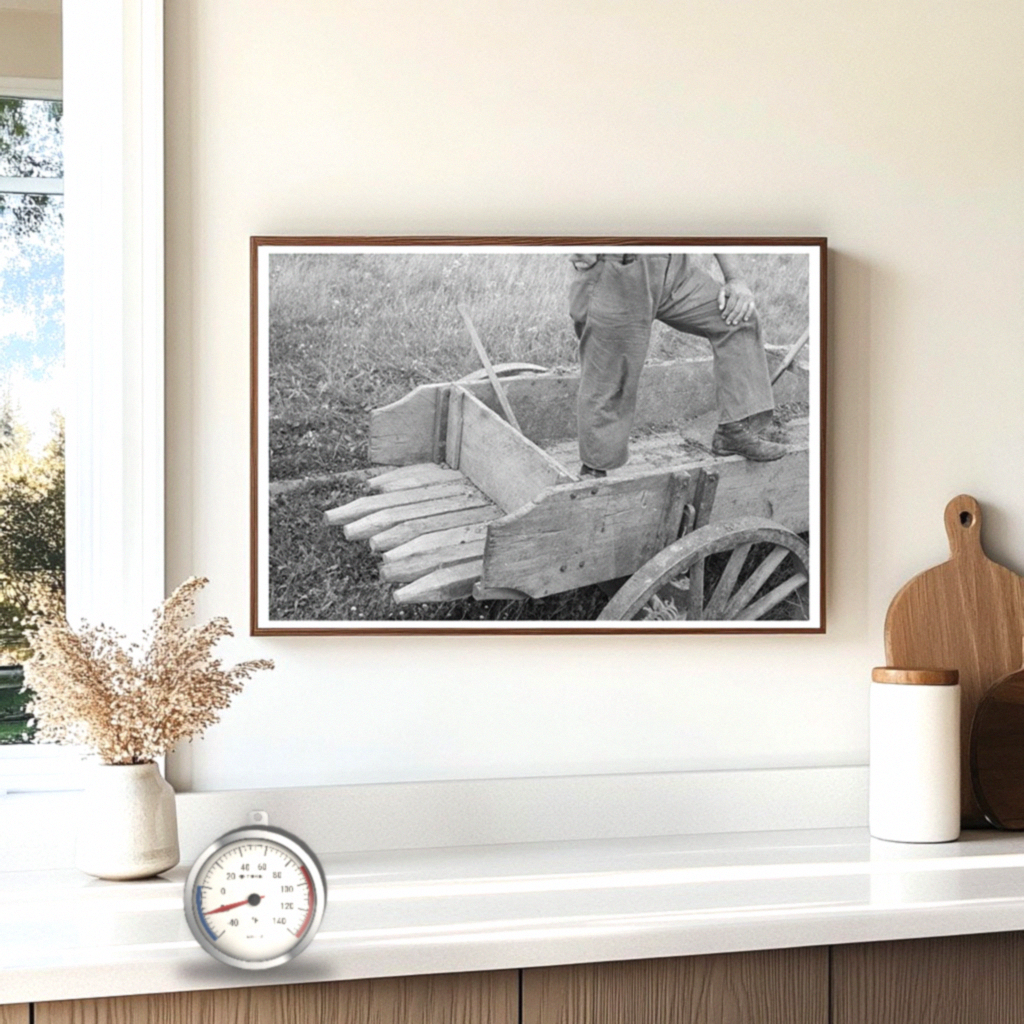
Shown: -20 °F
